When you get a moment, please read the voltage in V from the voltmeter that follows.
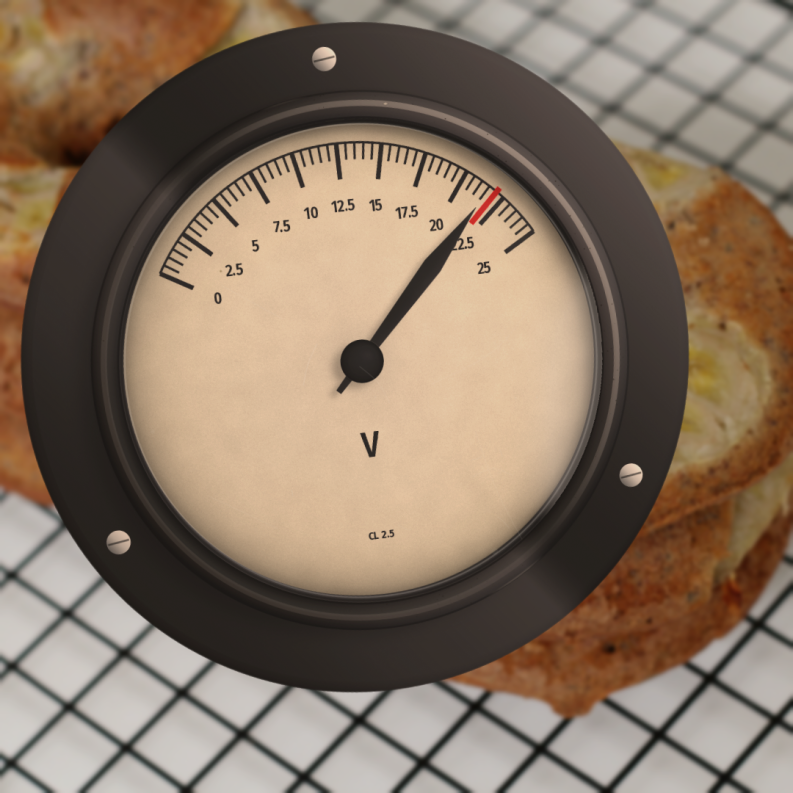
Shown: 21.5 V
